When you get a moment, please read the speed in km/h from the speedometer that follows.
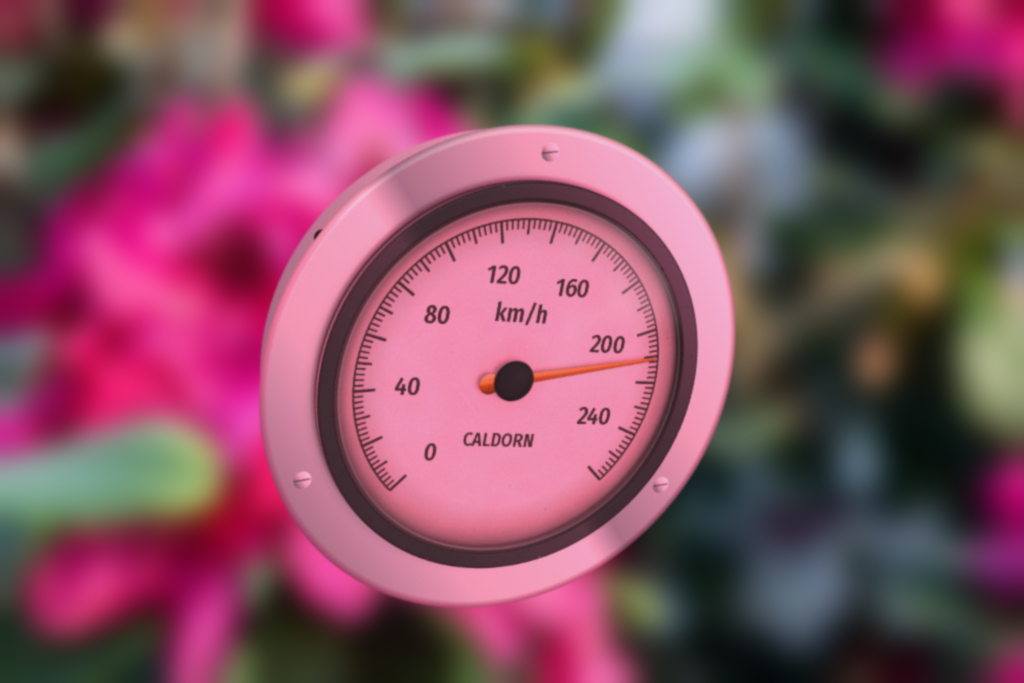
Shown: 210 km/h
